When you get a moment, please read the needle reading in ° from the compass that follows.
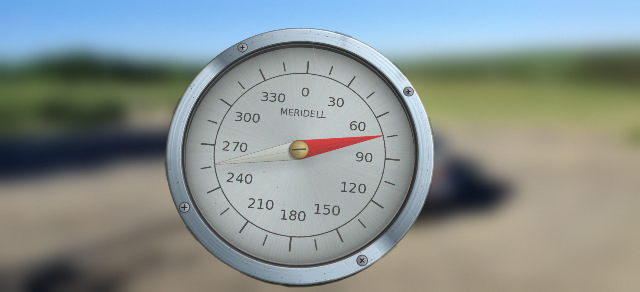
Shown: 75 °
